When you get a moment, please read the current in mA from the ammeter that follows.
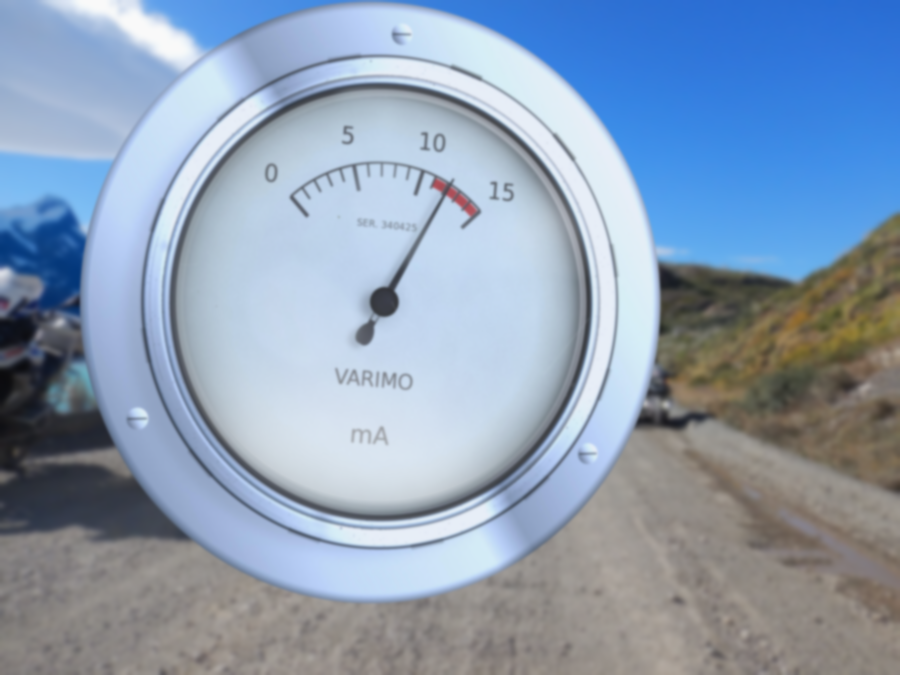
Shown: 12 mA
